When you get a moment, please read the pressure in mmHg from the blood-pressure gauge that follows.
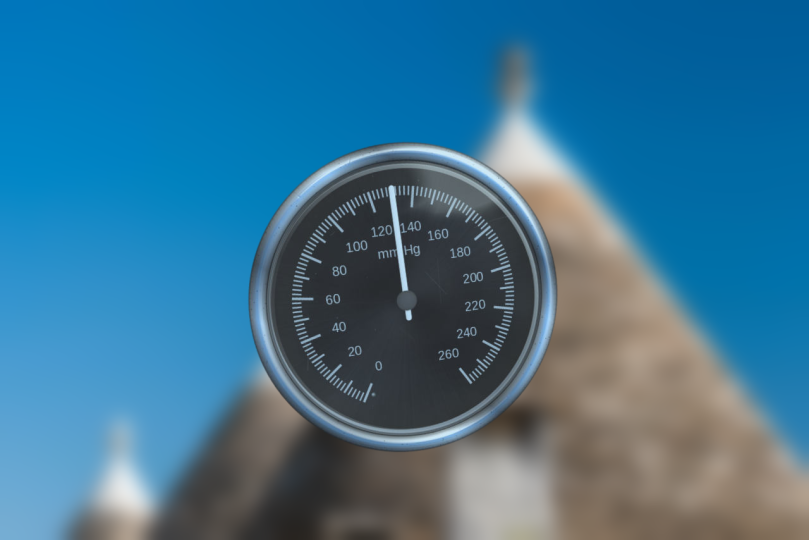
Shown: 130 mmHg
